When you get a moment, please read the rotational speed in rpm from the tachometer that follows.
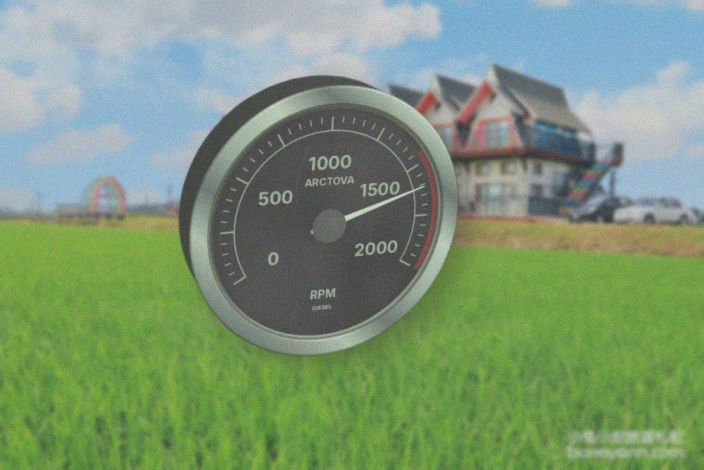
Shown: 1600 rpm
